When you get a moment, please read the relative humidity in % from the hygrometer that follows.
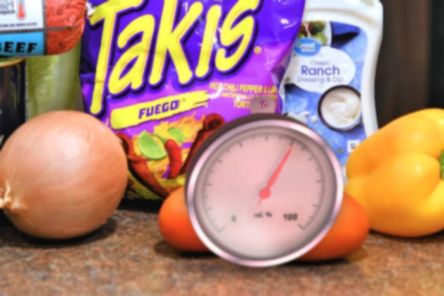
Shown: 60 %
